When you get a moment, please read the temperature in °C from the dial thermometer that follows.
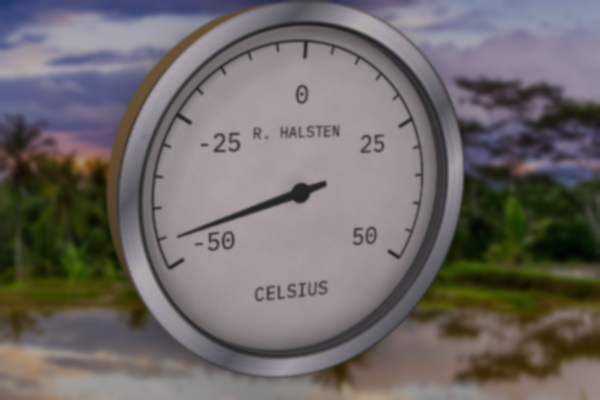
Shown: -45 °C
